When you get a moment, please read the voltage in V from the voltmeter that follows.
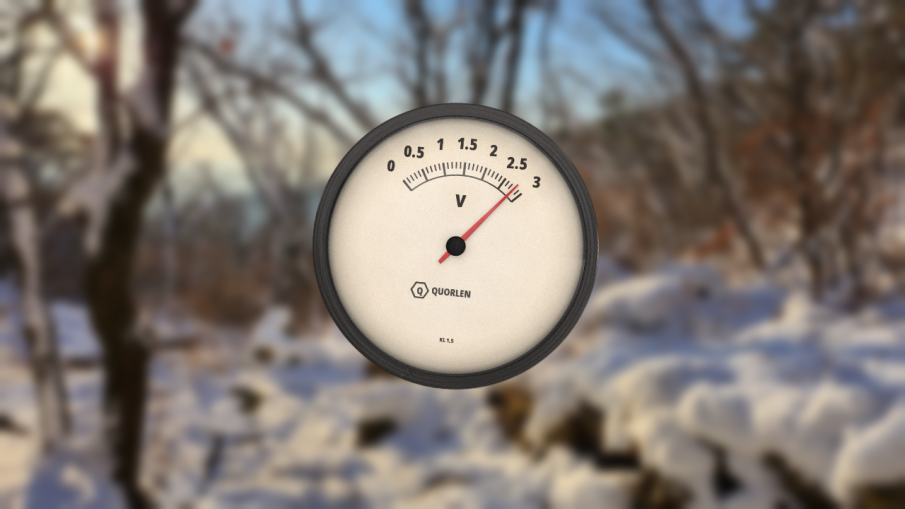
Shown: 2.8 V
